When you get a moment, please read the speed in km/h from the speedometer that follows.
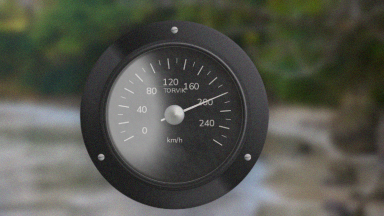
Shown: 200 km/h
